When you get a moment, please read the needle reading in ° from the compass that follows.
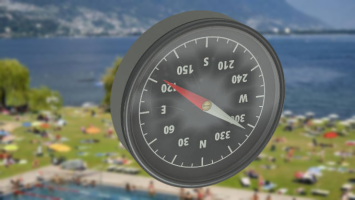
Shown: 125 °
